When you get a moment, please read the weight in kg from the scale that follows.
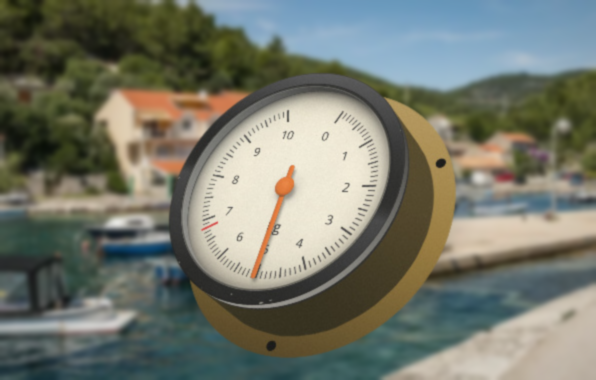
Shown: 5 kg
